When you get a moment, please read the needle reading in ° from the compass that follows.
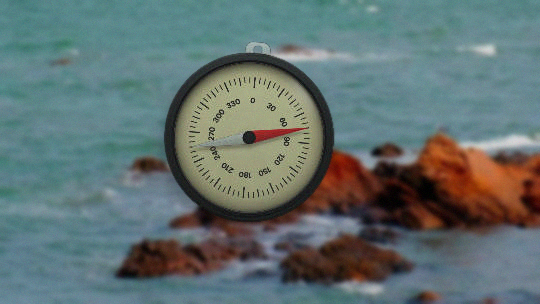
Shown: 75 °
